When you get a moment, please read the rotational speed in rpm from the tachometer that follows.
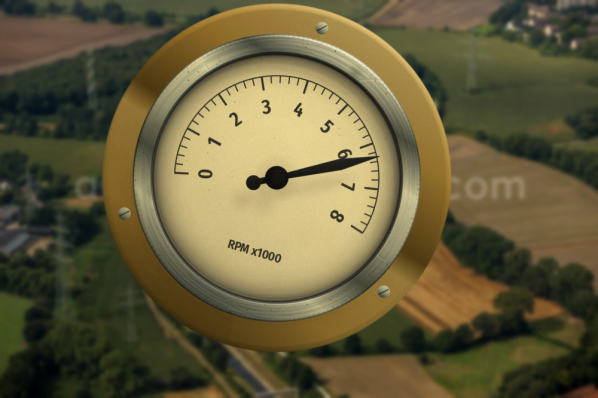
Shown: 6300 rpm
